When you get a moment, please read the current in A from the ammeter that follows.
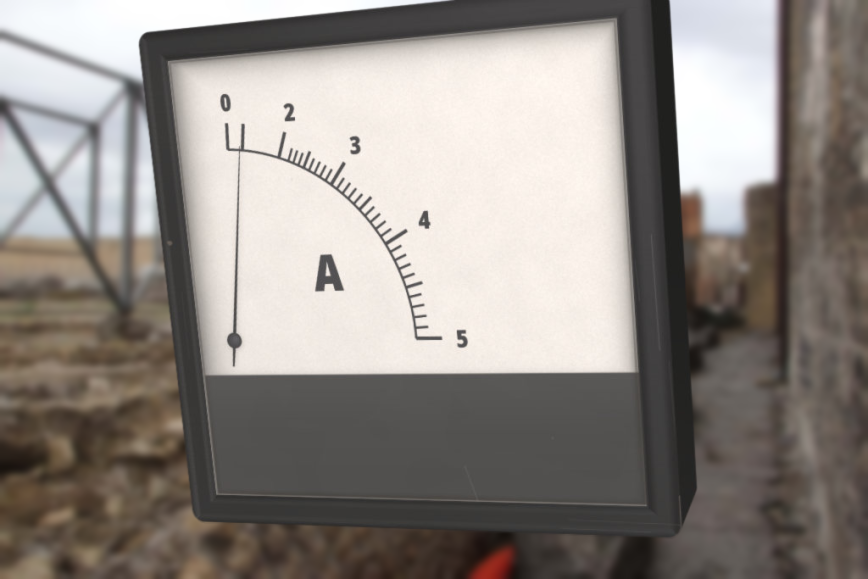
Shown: 1 A
